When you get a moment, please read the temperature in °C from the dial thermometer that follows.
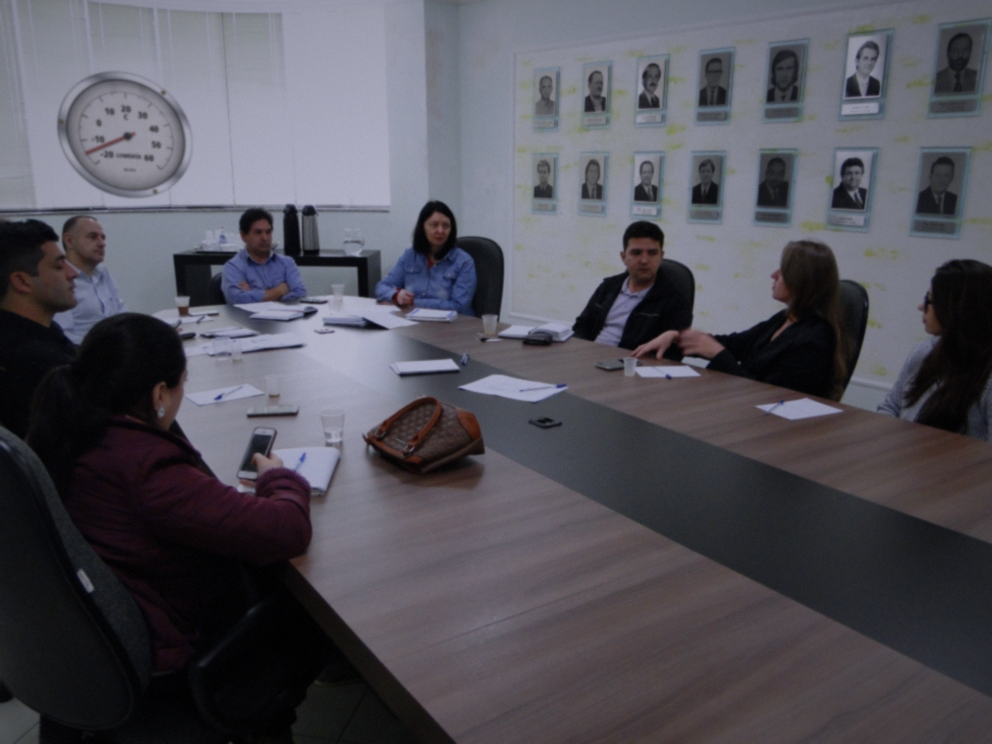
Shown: -15 °C
